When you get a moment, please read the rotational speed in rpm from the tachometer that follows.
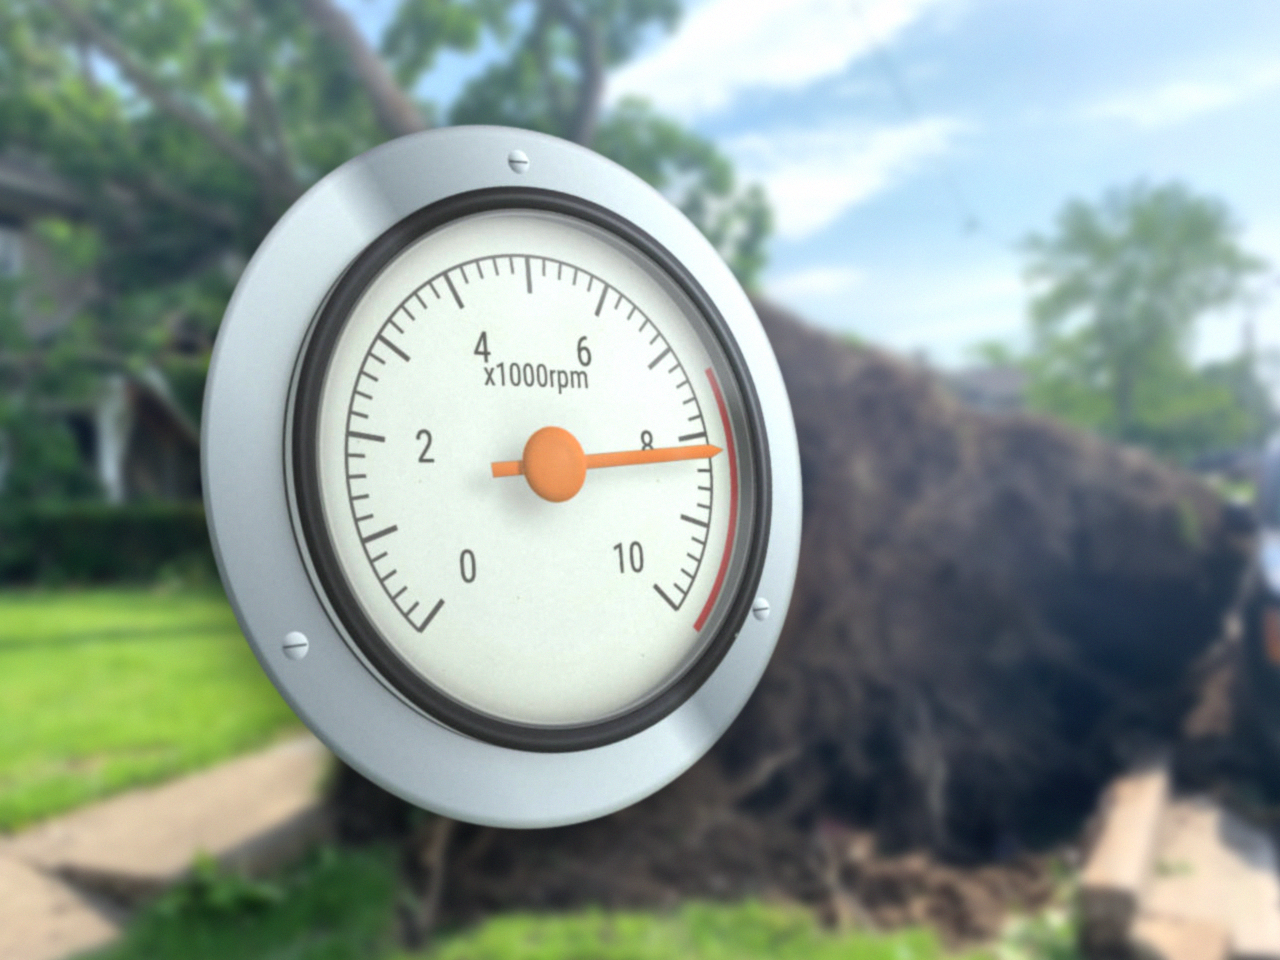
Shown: 8200 rpm
